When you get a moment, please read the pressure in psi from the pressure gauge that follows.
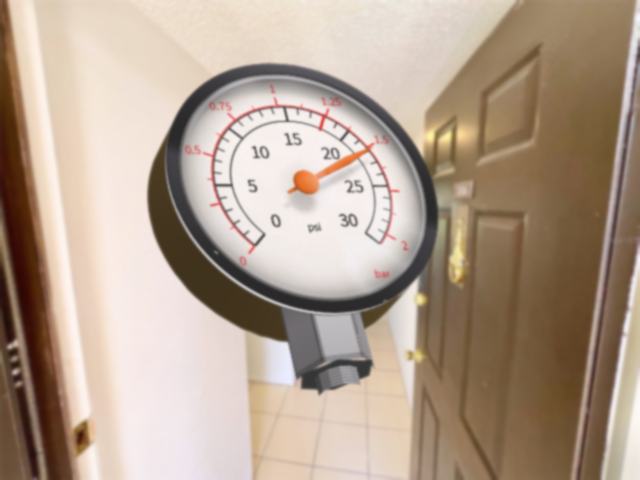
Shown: 22 psi
